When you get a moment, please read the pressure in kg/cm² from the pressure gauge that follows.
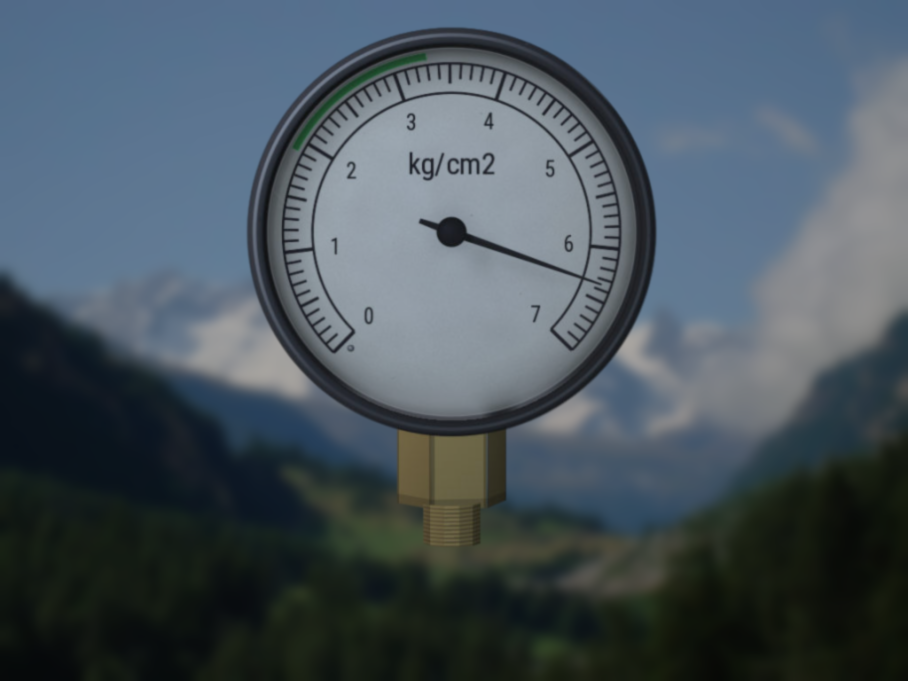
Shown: 6.35 kg/cm²
